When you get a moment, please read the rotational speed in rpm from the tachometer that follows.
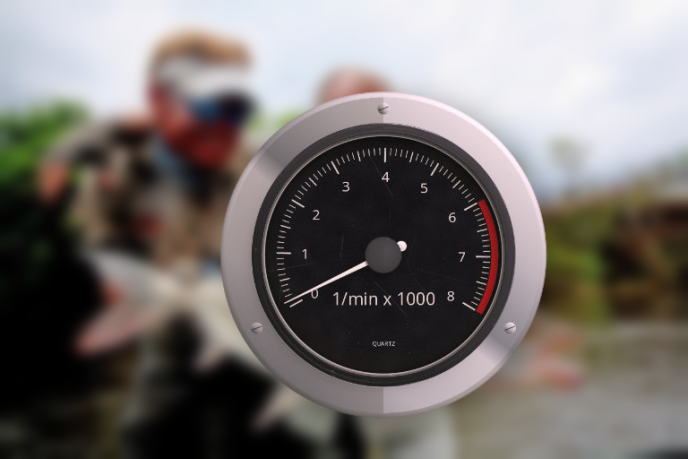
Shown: 100 rpm
